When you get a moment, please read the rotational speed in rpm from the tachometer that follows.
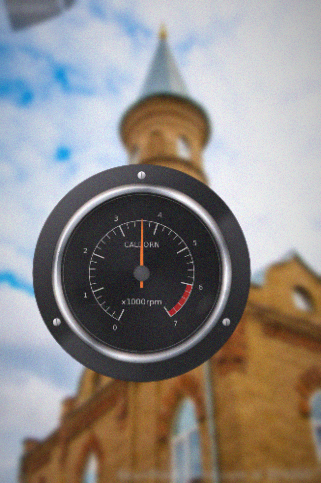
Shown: 3600 rpm
